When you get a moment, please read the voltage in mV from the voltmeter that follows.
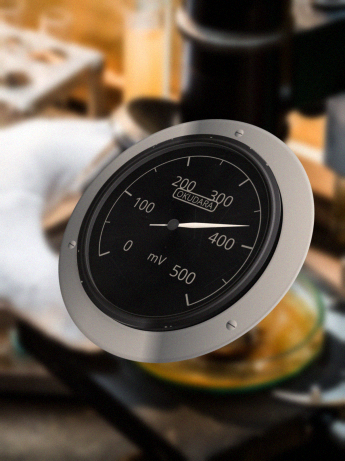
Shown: 375 mV
